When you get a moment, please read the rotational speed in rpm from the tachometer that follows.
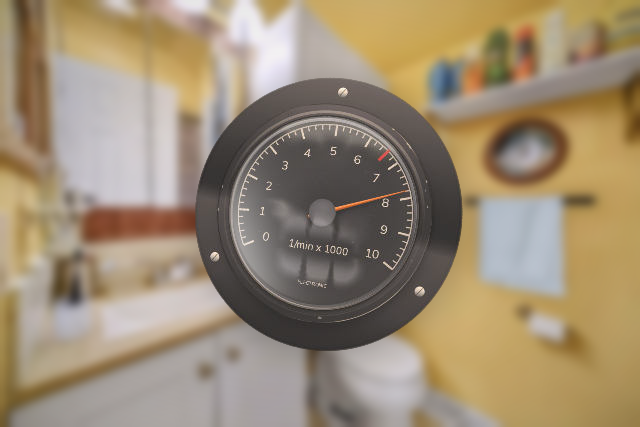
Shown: 7800 rpm
